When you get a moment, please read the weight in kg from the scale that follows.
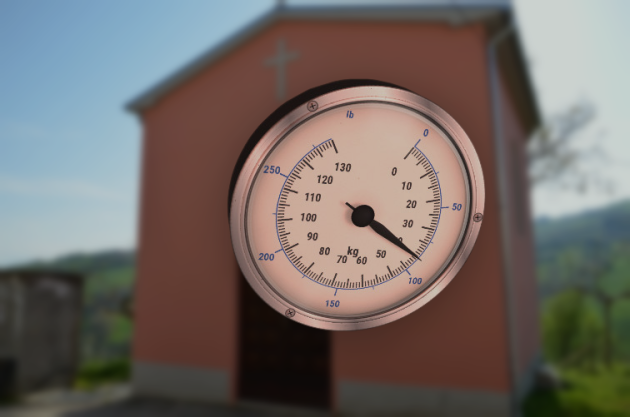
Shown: 40 kg
